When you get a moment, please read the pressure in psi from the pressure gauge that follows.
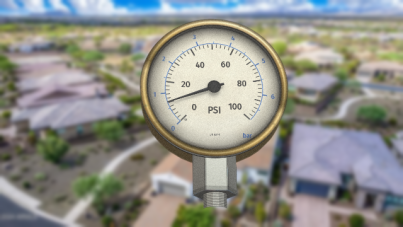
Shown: 10 psi
